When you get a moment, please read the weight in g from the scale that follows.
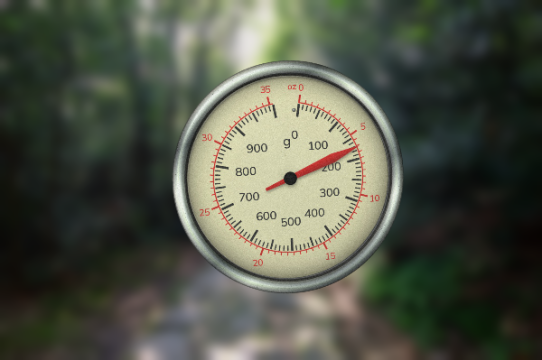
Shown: 170 g
